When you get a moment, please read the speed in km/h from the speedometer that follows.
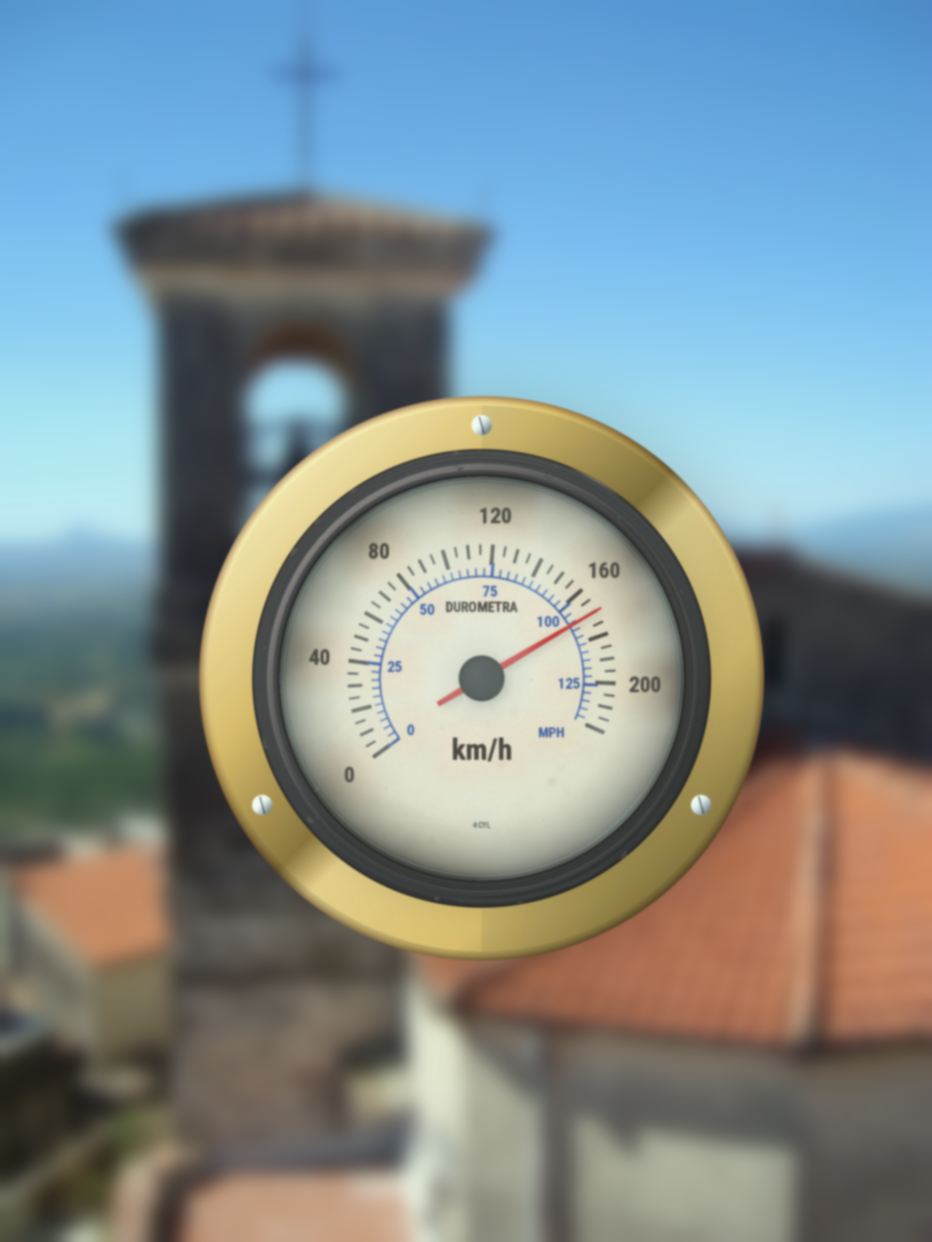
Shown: 170 km/h
